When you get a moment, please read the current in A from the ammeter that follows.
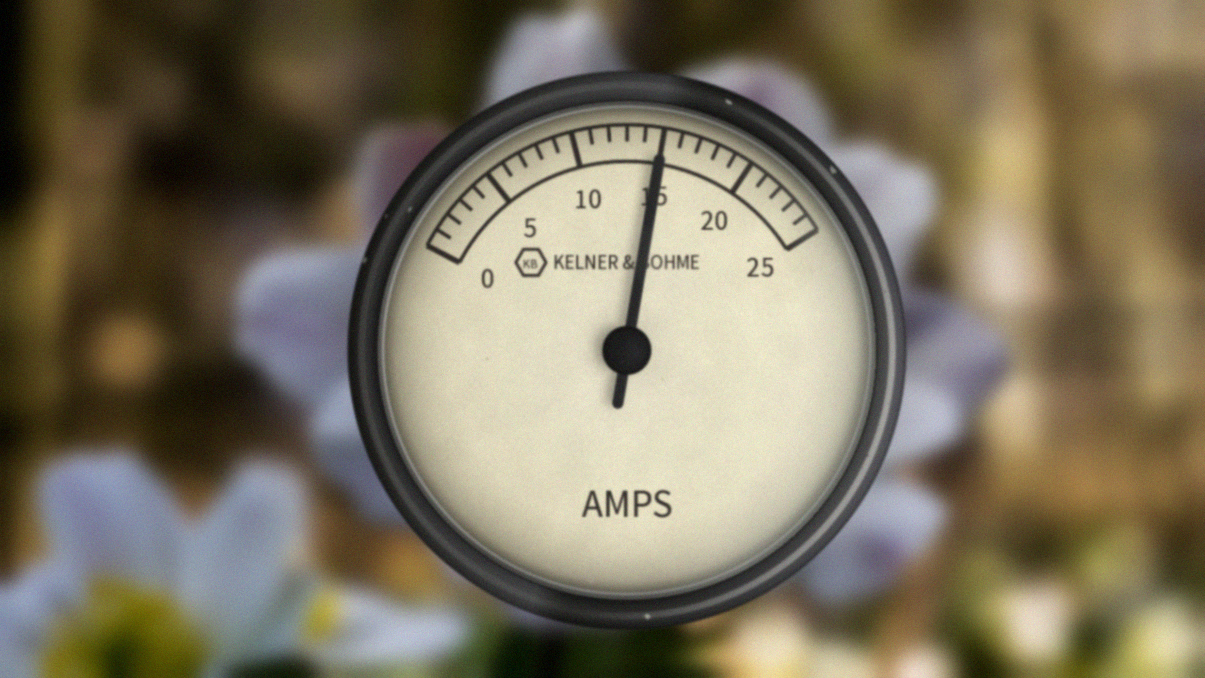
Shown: 15 A
